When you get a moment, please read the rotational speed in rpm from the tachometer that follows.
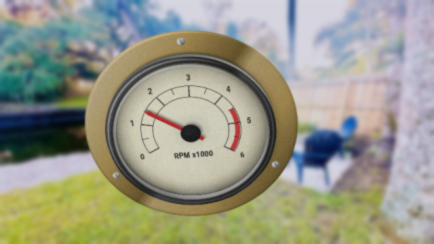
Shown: 1500 rpm
